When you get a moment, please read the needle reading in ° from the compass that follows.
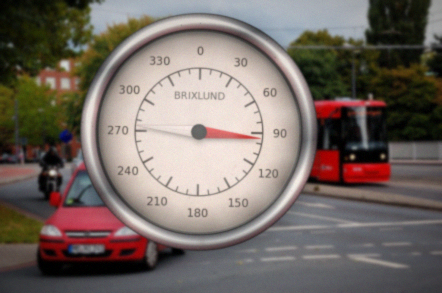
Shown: 95 °
